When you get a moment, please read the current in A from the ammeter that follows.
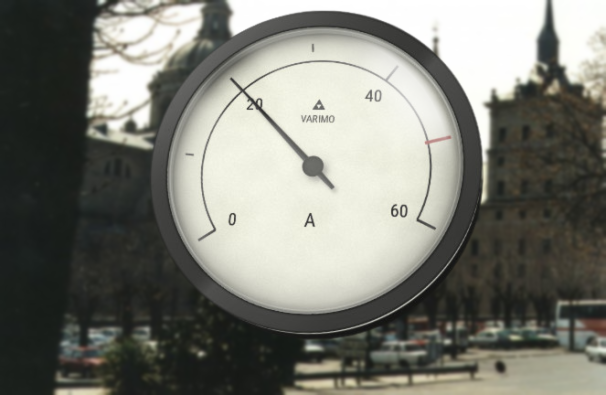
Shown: 20 A
